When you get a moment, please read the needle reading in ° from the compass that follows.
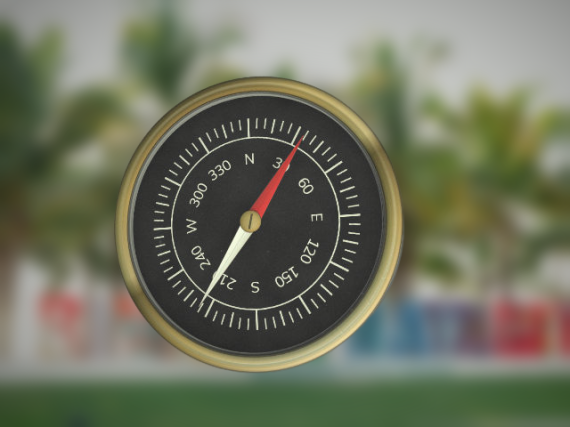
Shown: 35 °
